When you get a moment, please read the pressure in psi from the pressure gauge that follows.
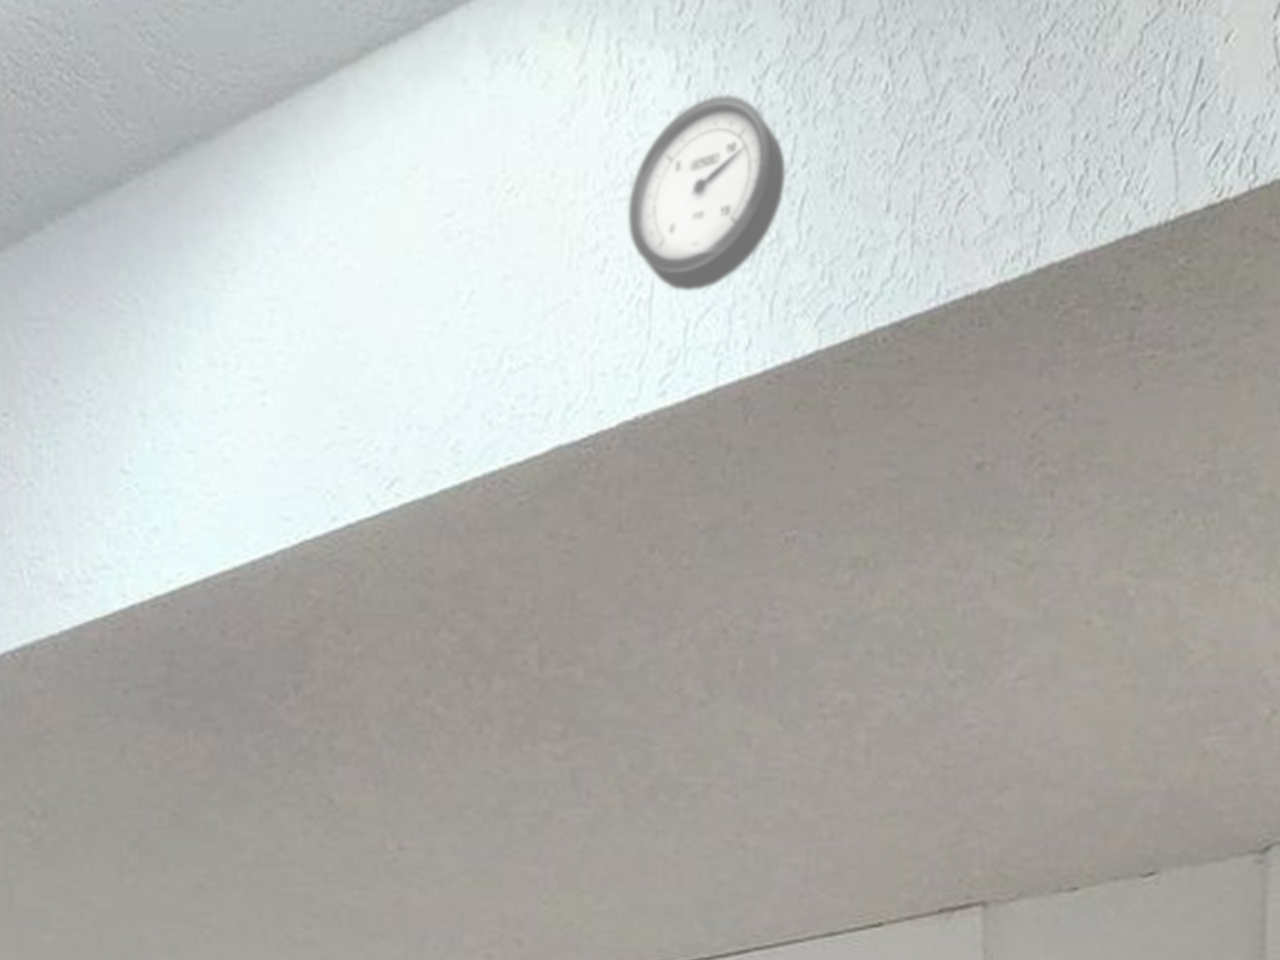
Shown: 11 psi
